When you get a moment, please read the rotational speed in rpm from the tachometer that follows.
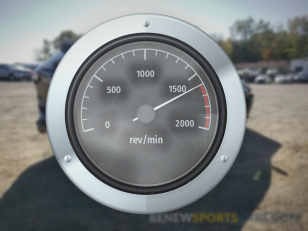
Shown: 1600 rpm
